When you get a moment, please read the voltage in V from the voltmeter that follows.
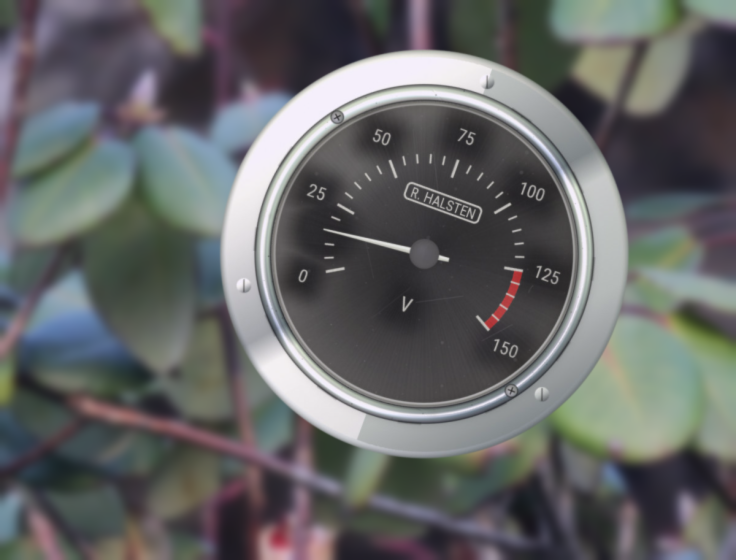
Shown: 15 V
